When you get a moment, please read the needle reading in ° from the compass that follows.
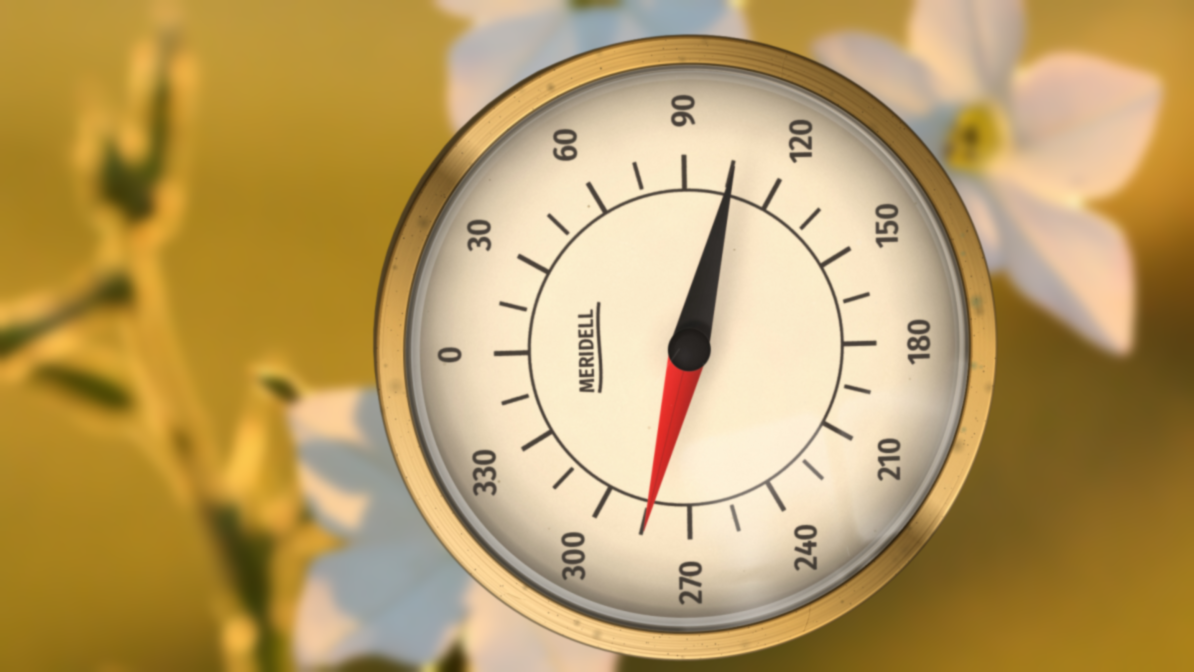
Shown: 285 °
